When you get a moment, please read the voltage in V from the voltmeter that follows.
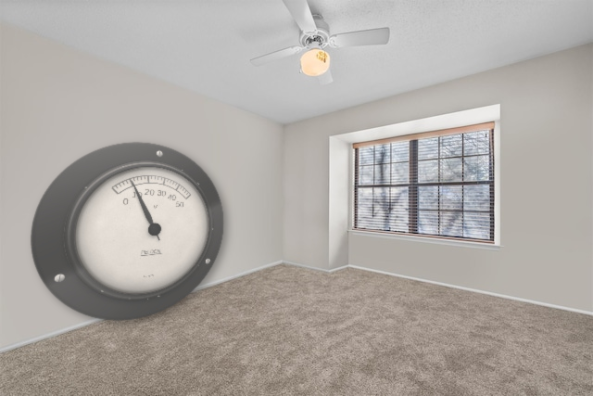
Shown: 10 V
